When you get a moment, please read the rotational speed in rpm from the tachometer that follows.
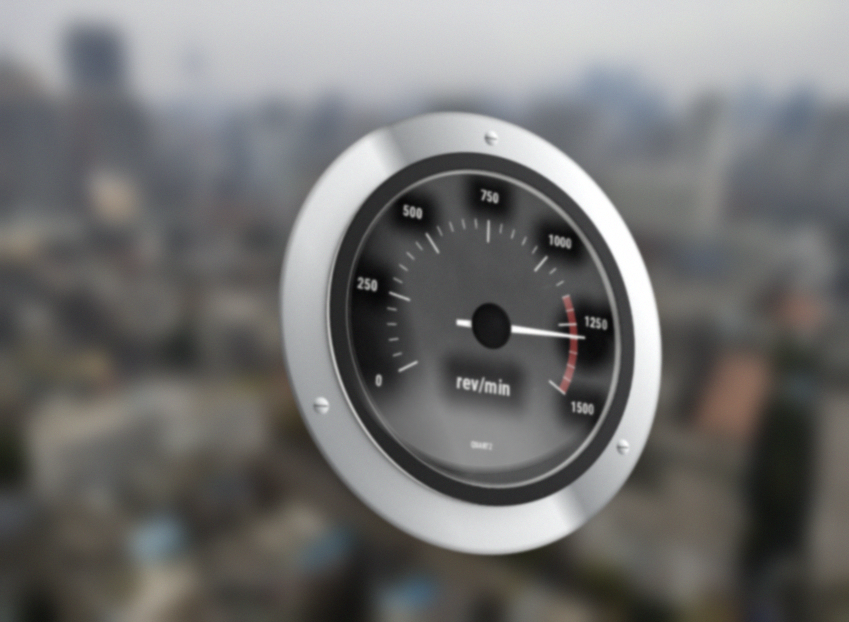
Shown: 1300 rpm
